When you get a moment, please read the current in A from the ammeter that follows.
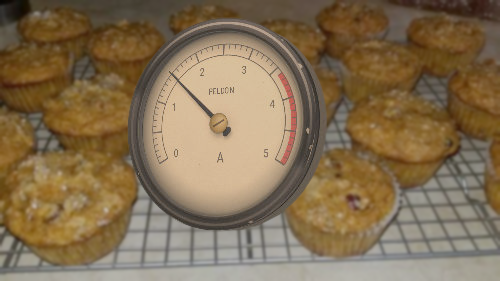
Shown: 1.5 A
